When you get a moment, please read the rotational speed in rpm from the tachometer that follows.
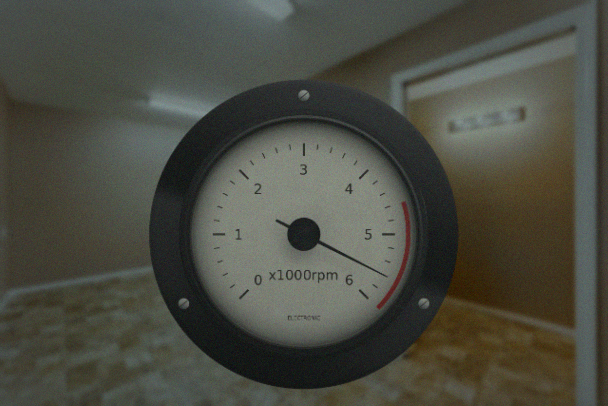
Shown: 5600 rpm
